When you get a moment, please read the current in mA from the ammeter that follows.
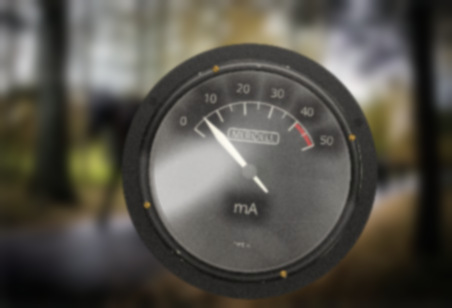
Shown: 5 mA
